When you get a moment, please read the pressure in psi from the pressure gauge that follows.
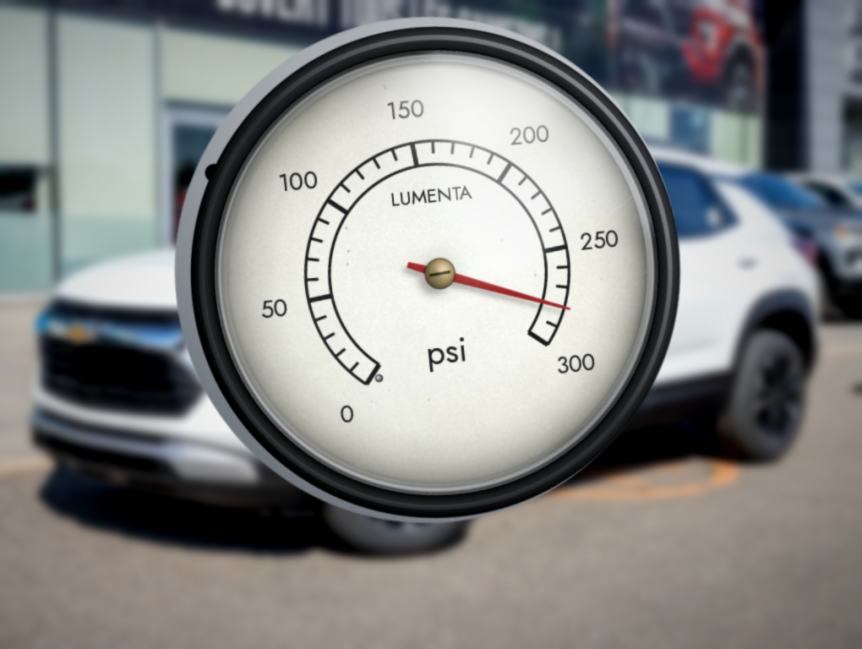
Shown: 280 psi
